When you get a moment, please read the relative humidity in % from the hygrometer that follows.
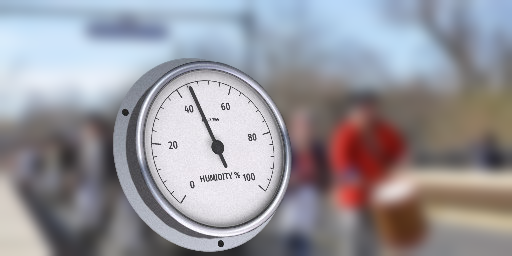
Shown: 44 %
